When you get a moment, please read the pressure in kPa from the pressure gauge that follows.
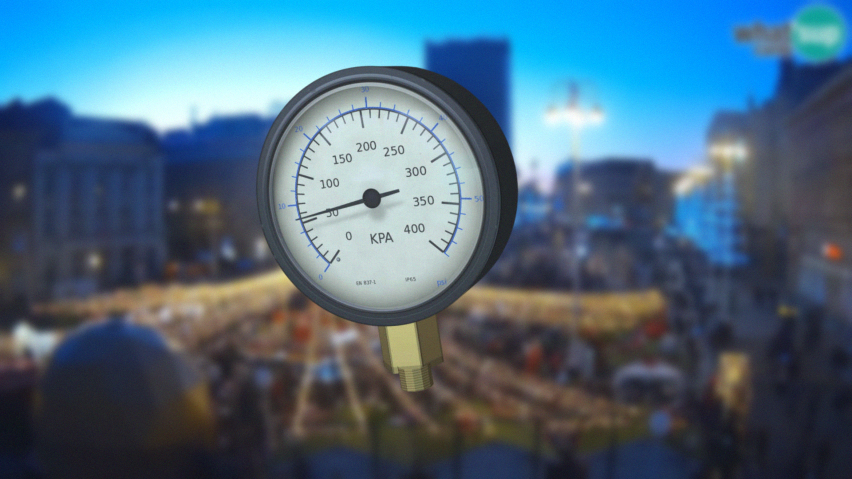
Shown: 55 kPa
